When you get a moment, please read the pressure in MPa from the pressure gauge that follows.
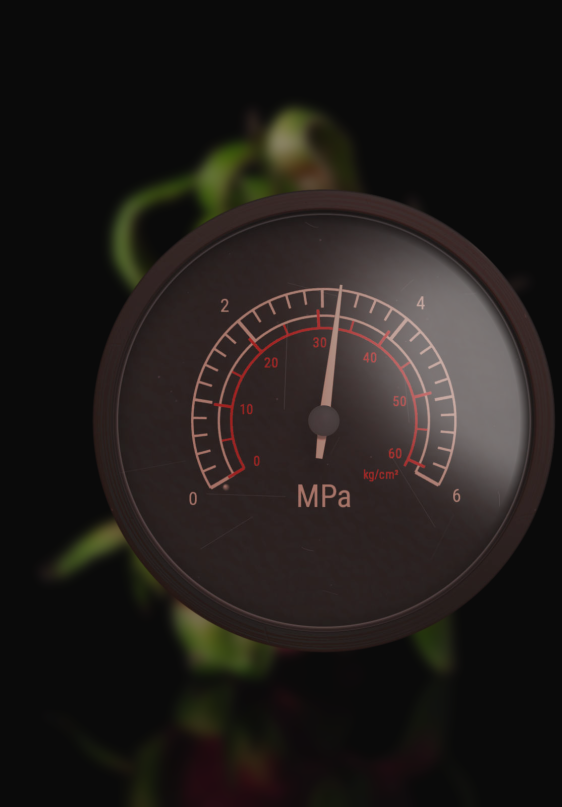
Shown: 3.2 MPa
